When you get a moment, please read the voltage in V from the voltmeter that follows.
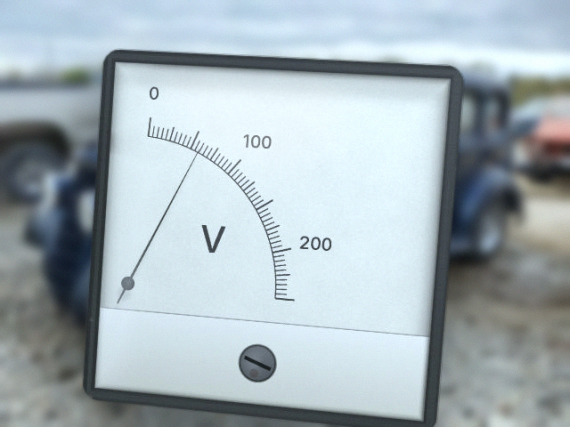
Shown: 60 V
